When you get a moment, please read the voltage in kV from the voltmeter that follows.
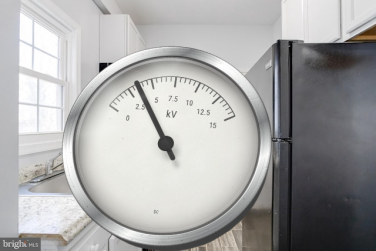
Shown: 3.5 kV
